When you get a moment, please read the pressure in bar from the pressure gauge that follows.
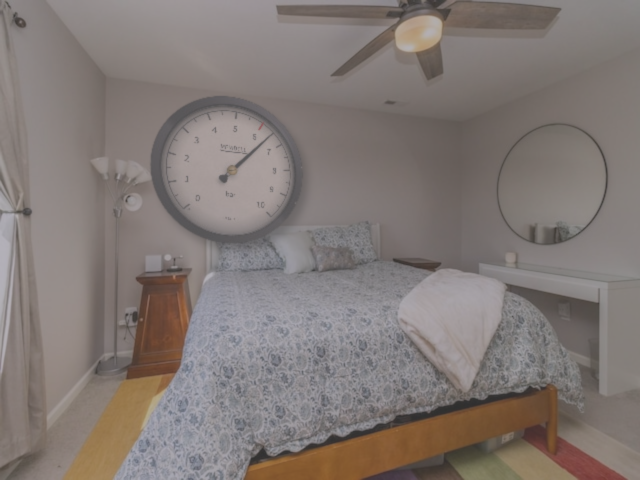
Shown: 6.5 bar
